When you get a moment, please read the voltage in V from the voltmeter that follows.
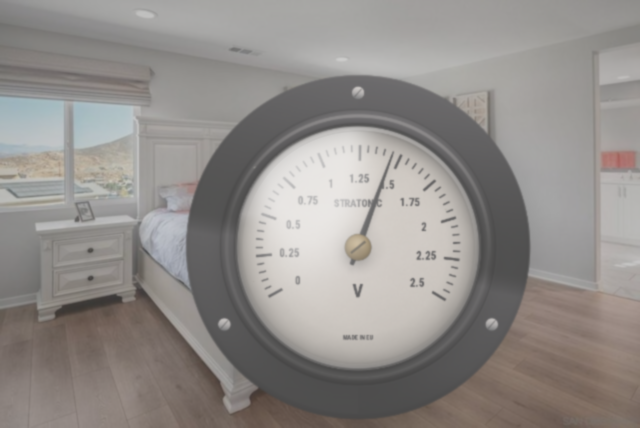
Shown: 1.45 V
